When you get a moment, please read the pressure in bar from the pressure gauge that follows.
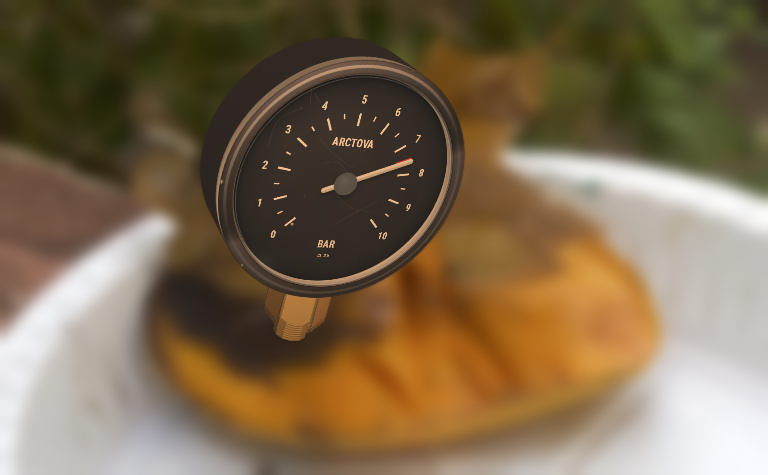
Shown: 7.5 bar
